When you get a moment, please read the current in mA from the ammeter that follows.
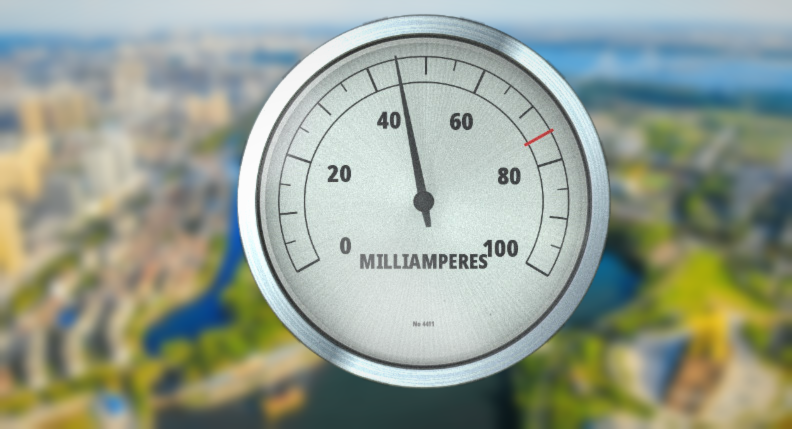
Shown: 45 mA
